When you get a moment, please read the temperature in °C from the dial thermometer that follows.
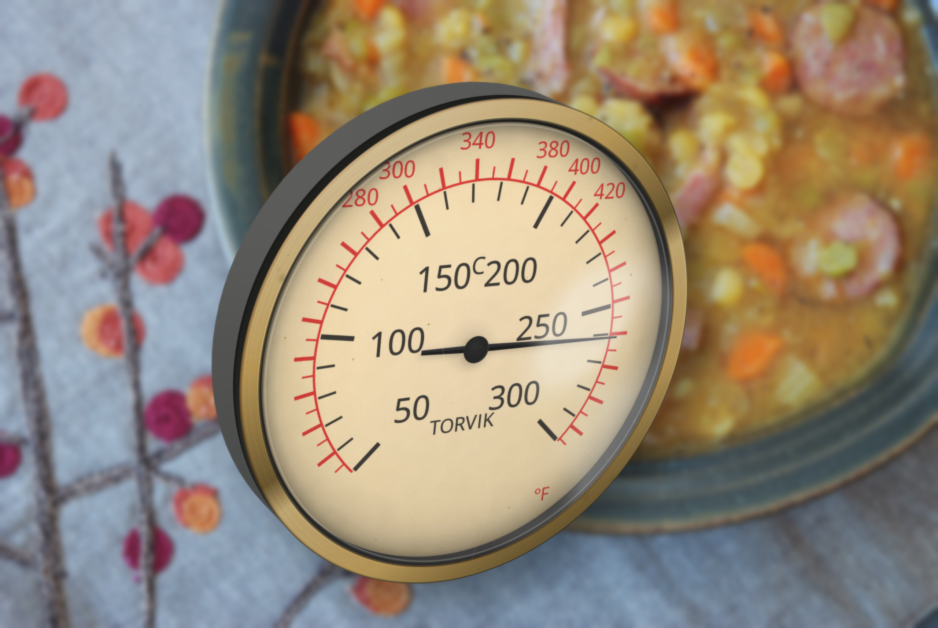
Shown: 260 °C
